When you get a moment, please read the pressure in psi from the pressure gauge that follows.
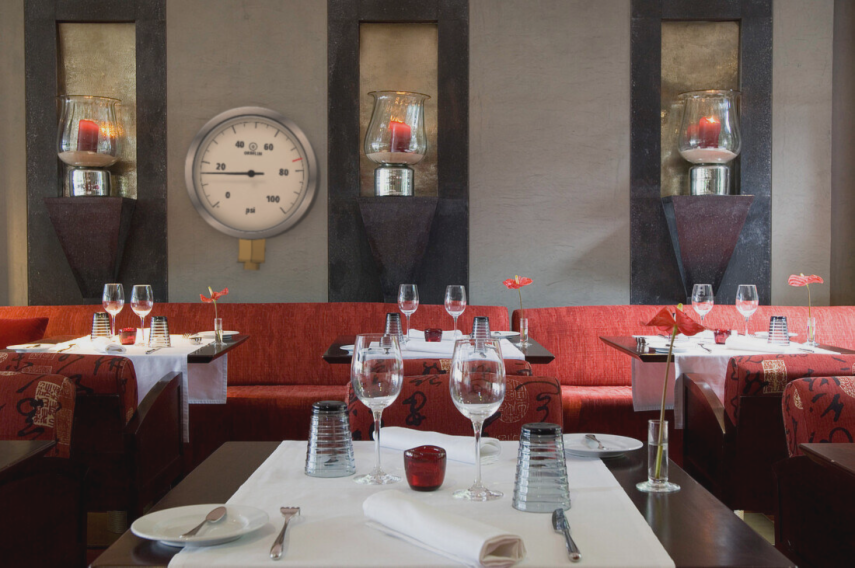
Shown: 15 psi
